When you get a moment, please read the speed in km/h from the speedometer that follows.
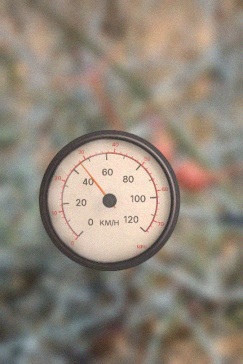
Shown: 45 km/h
